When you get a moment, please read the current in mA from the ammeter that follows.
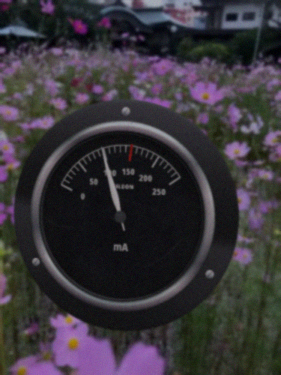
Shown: 100 mA
